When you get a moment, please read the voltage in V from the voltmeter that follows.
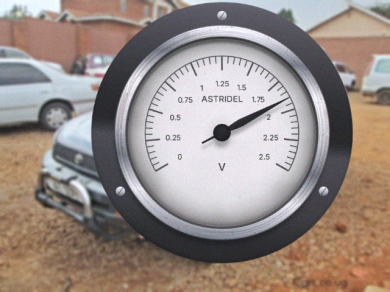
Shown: 1.9 V
